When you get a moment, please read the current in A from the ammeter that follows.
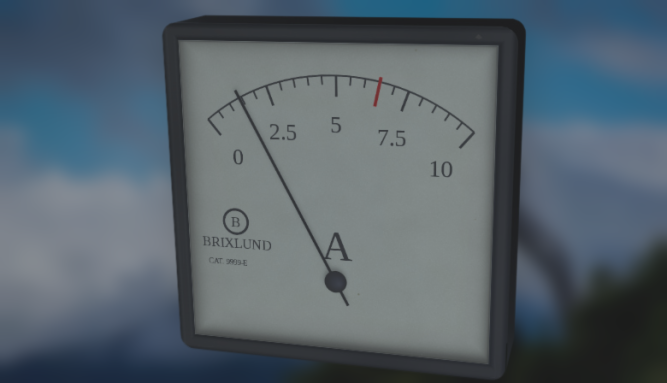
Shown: 1.5 A
